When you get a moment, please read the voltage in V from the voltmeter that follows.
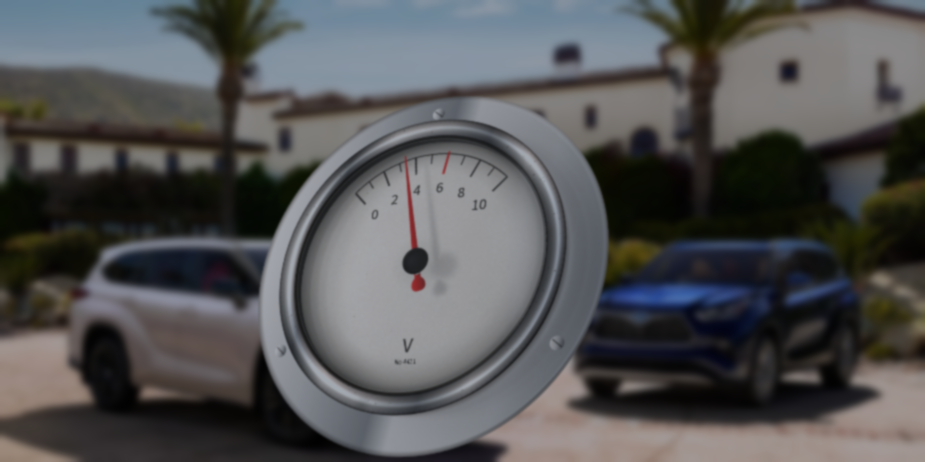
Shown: 3.5 V
